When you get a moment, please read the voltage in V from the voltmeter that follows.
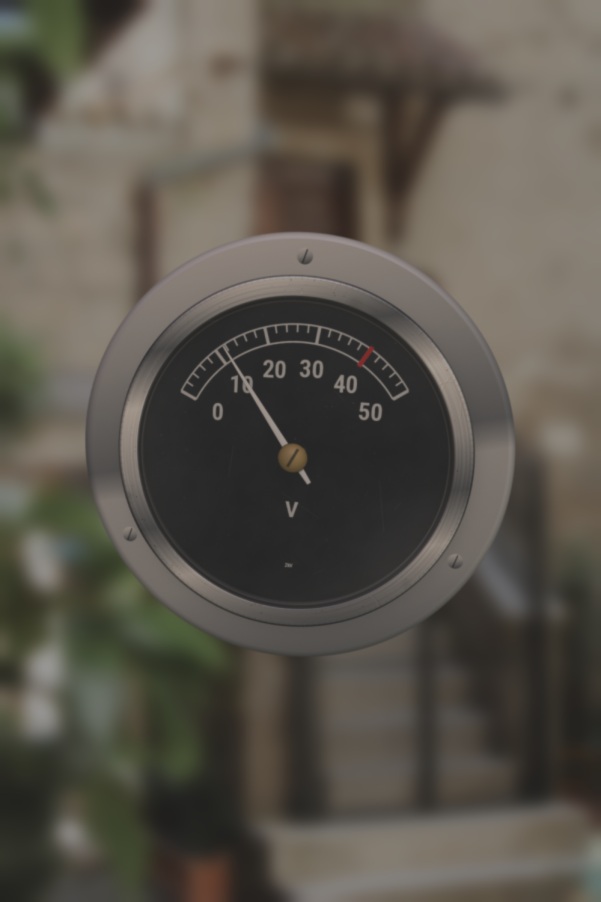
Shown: 12 V
